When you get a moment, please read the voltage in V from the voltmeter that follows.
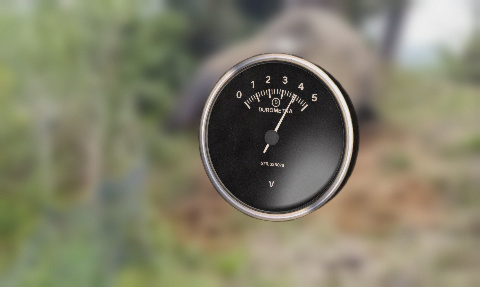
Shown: 4 V
